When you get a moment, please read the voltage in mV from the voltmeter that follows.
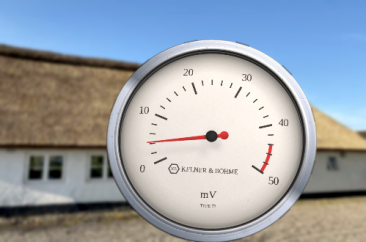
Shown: 4 mV
